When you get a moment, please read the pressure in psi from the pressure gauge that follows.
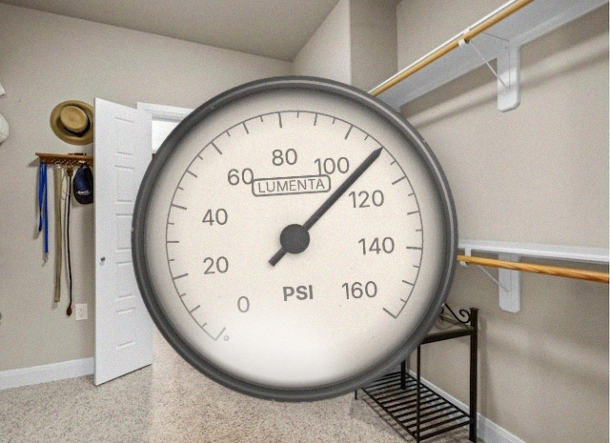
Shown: 110 psi
